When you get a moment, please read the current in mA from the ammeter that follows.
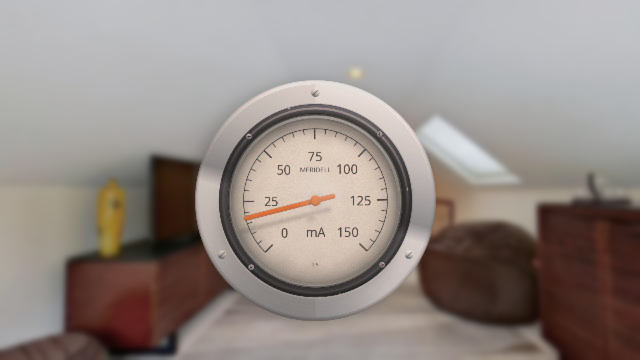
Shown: 17.5 mA
